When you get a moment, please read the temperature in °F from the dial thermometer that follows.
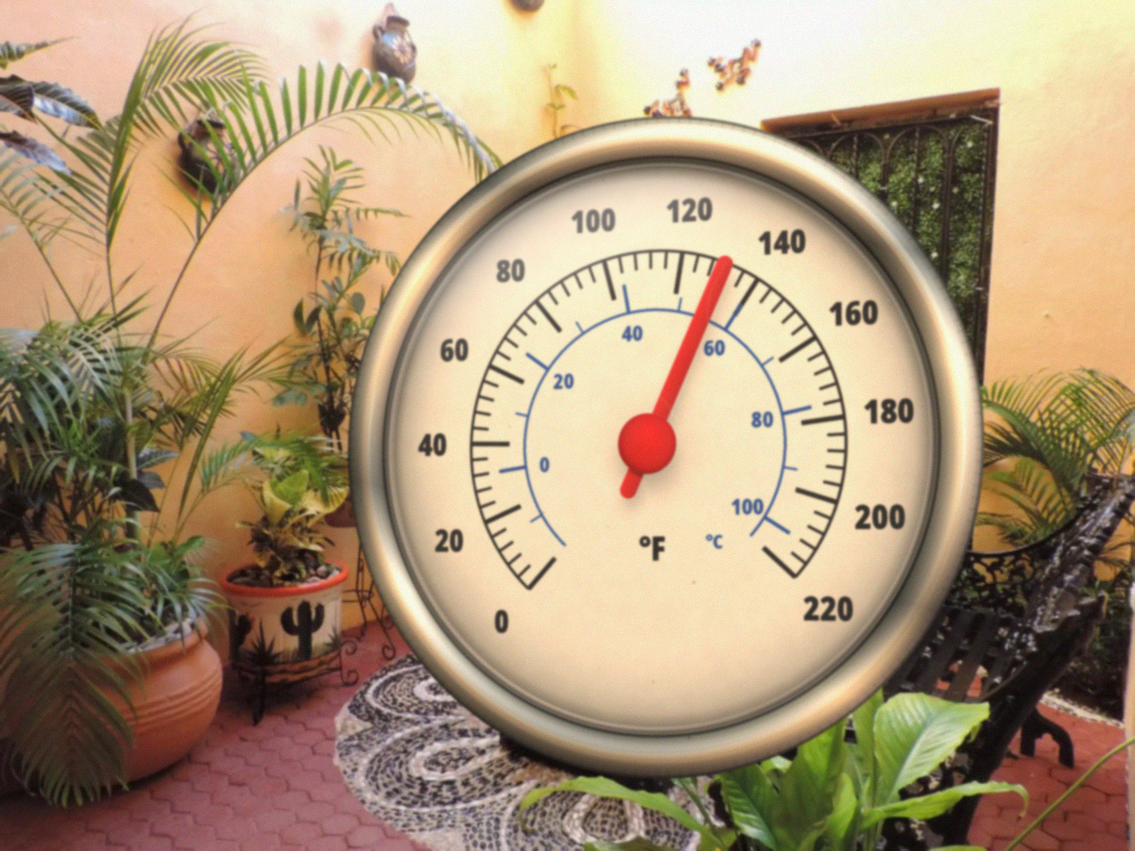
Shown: 132 °F
